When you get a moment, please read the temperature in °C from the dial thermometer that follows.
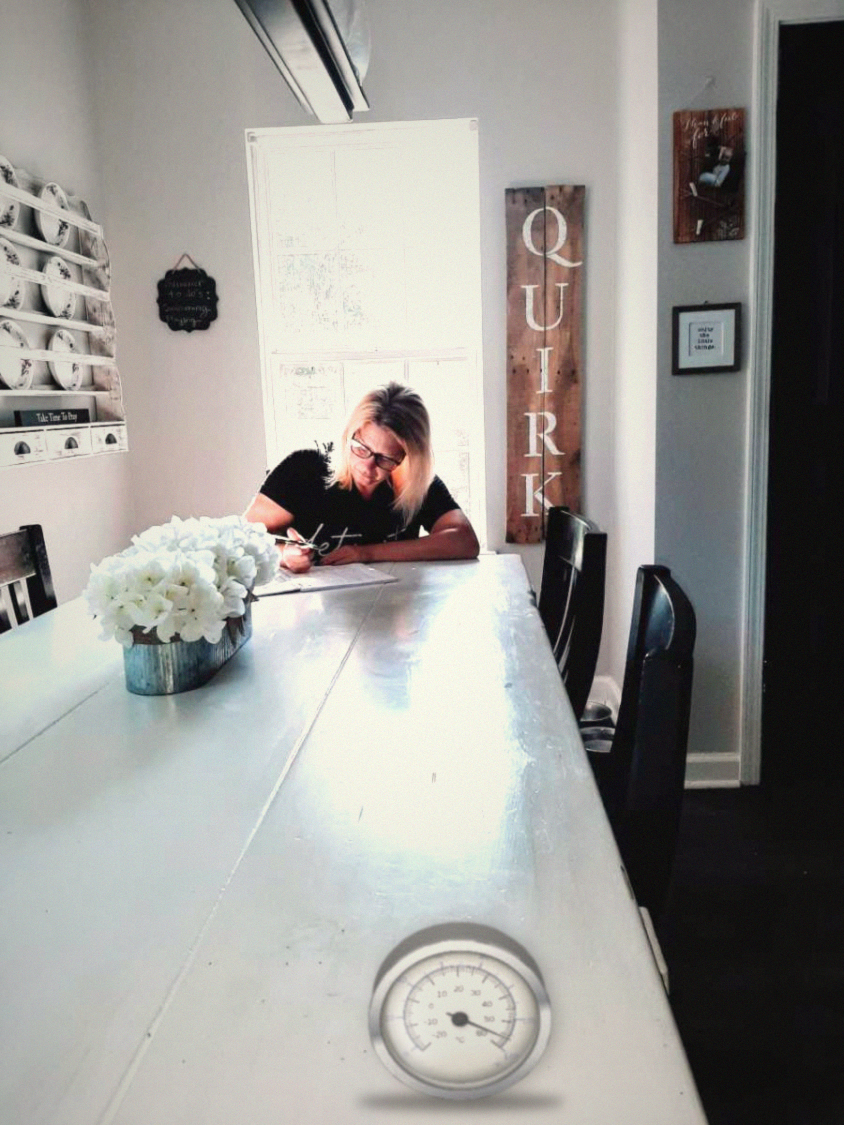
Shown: 55 °C
